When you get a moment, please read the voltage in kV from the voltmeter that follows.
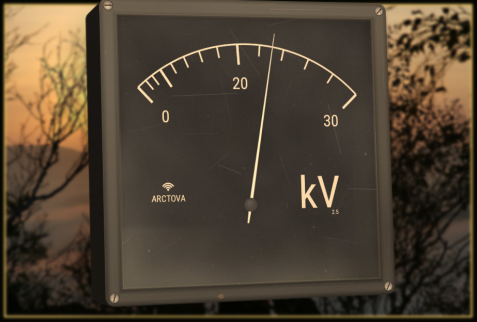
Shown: 23 kV
